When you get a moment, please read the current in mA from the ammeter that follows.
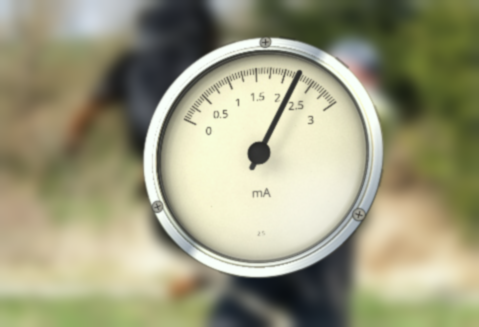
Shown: 2.25 mA
